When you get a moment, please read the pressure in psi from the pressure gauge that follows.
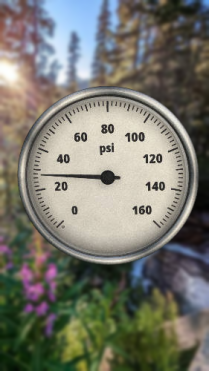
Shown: 28 psi
